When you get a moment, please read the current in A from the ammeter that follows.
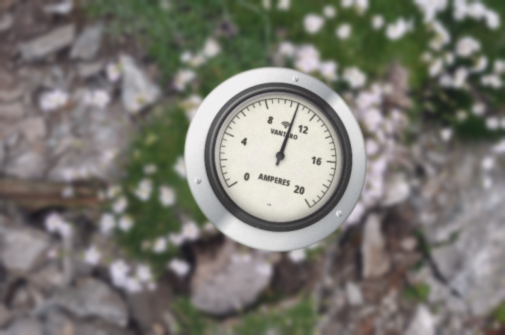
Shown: 10.5 A
